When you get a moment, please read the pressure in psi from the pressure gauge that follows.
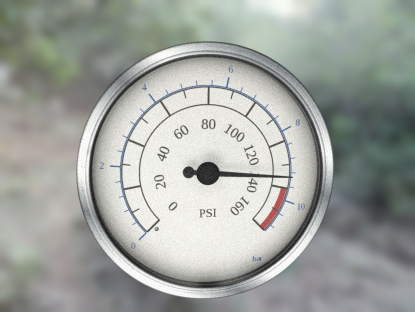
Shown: 135 psi
